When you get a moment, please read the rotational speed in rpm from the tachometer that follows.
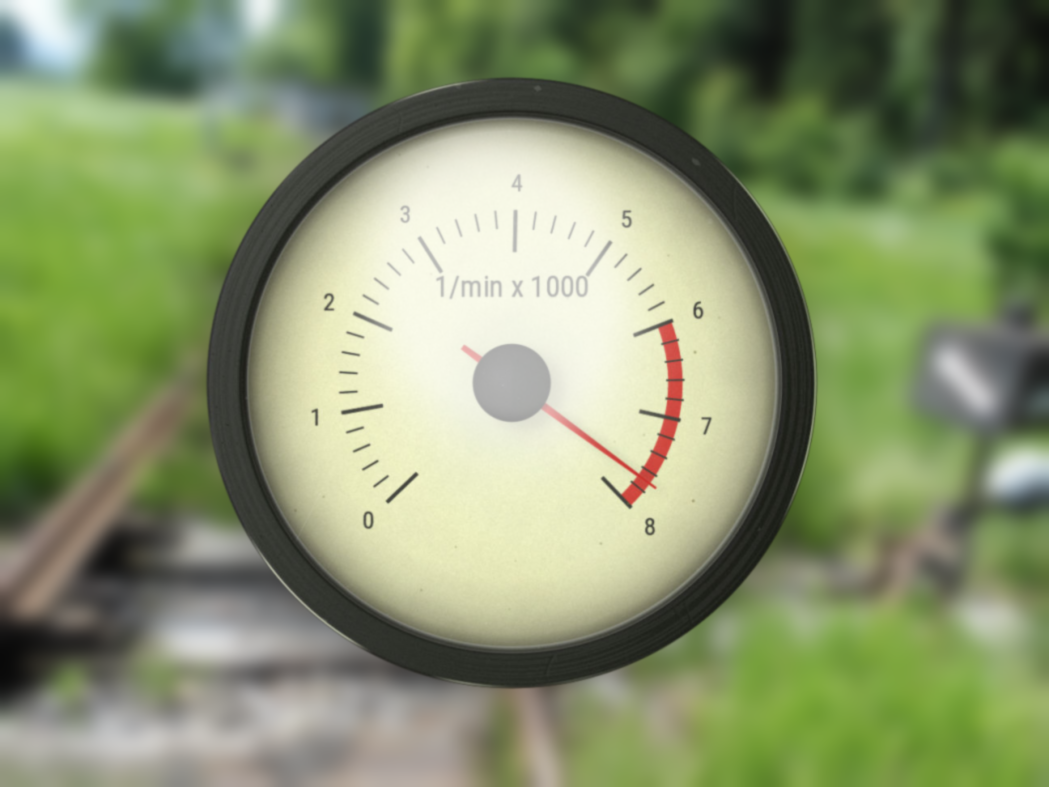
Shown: 7700 rpm
